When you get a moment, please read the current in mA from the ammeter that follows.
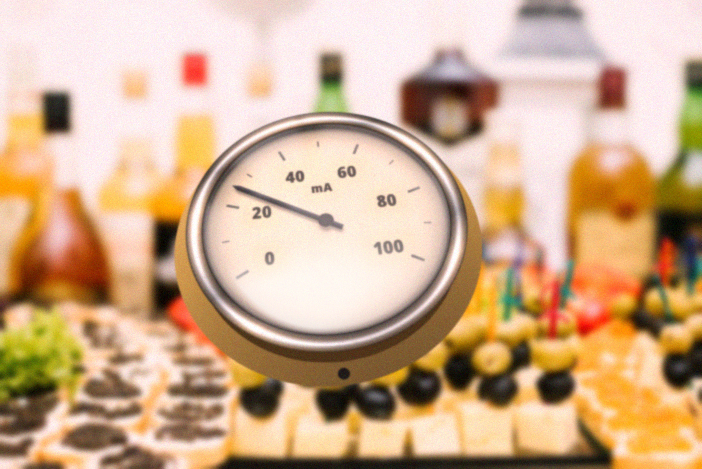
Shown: 25 mA
